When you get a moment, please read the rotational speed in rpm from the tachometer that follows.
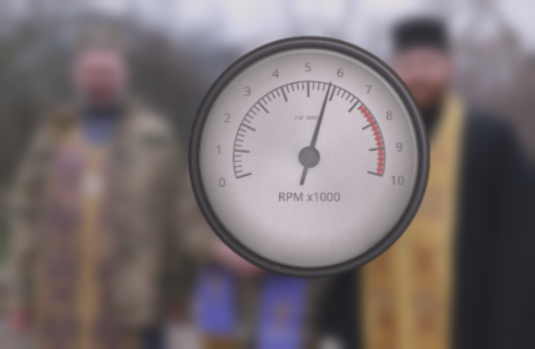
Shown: 5800 rpm
